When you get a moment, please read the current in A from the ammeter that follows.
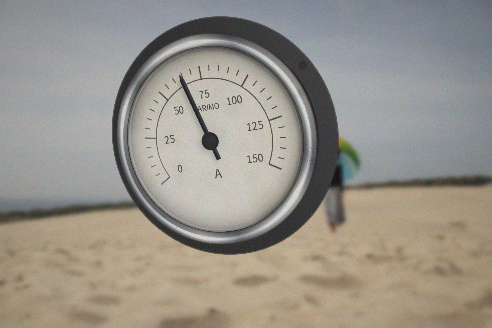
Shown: 65 A
